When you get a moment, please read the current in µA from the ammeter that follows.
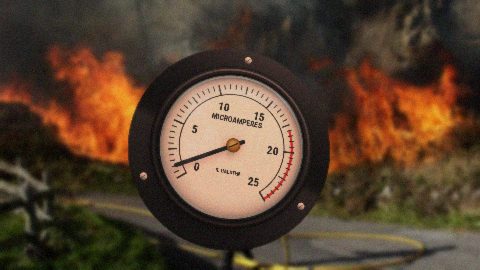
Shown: 1 µA
